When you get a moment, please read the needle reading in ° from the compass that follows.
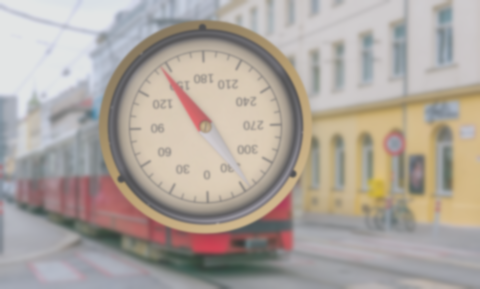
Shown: 145 °
